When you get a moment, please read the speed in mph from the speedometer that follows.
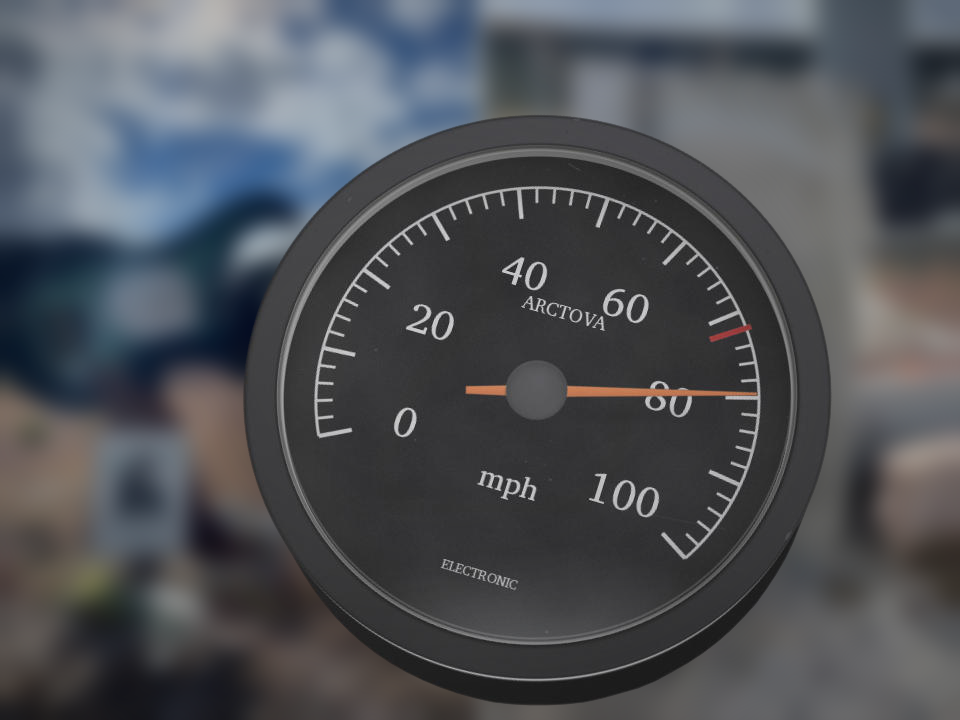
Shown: 80 mph
